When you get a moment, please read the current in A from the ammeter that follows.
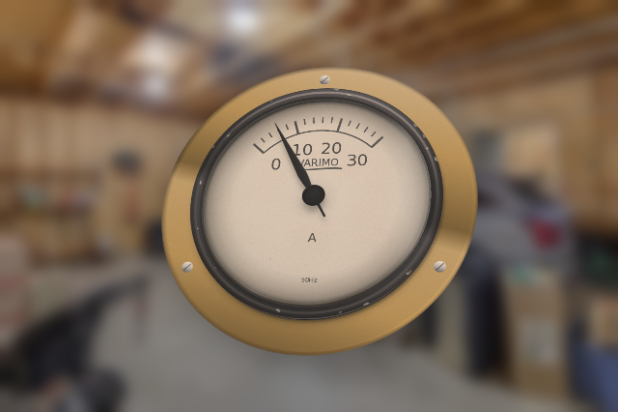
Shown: 6 A
